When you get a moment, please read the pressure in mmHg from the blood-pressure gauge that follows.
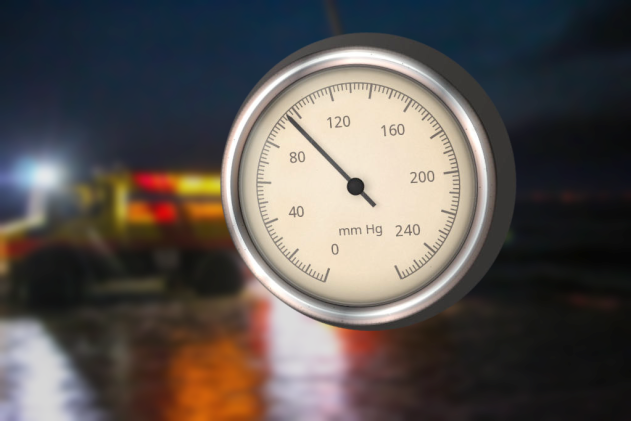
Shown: 96 mmHg
